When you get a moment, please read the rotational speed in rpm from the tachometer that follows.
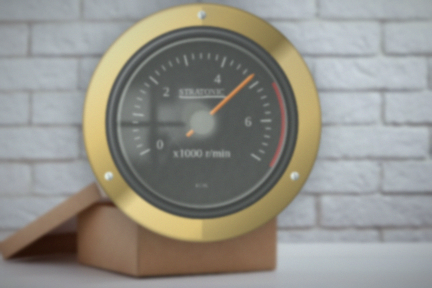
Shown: 4800 rpm
